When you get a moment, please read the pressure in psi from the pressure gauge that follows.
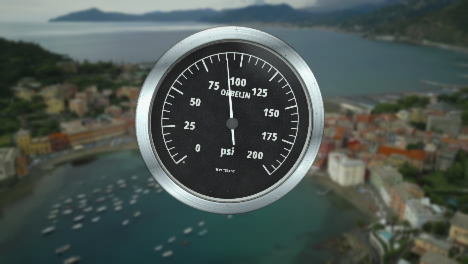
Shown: 90 psi
